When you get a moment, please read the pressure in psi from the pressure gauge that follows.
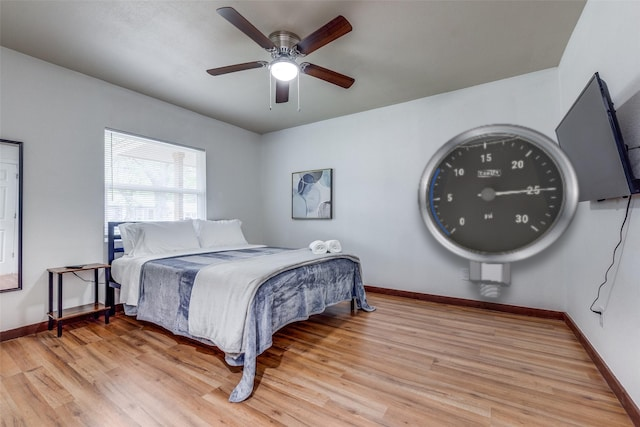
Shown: 25 psi
